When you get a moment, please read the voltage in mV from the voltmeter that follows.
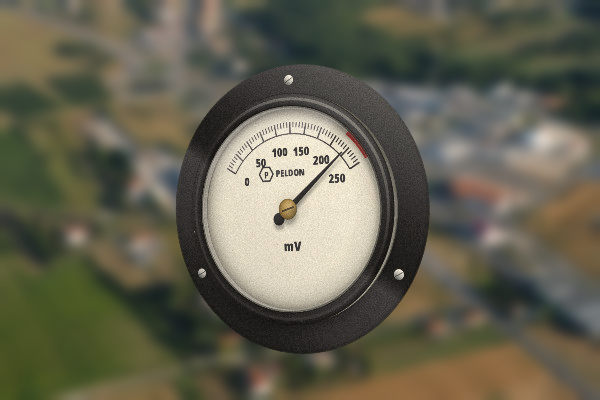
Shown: 225 mV
